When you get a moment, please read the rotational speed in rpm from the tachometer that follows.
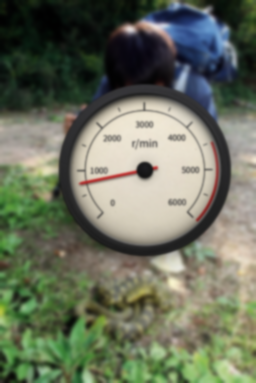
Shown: 750 rpm
